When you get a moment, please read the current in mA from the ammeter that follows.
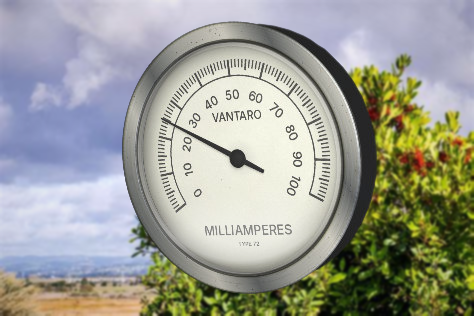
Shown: 25 mA
